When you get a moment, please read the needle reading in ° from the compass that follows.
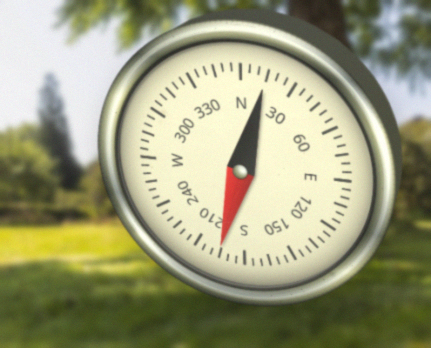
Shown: 195 °
